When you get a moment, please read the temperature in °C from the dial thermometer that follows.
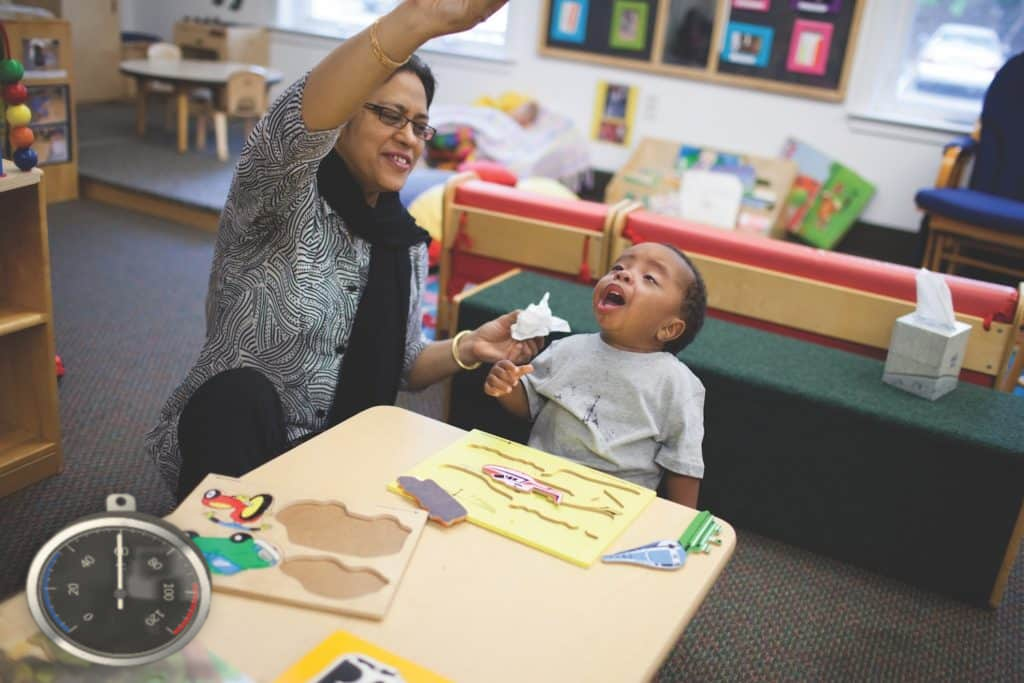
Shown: 60 °C
